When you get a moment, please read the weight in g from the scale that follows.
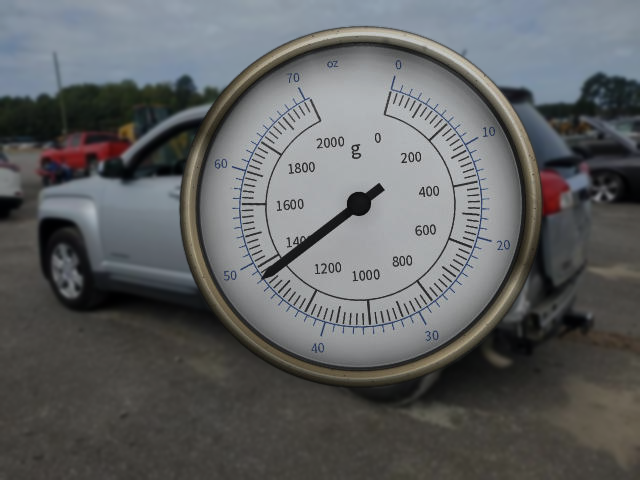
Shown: 1360 g
